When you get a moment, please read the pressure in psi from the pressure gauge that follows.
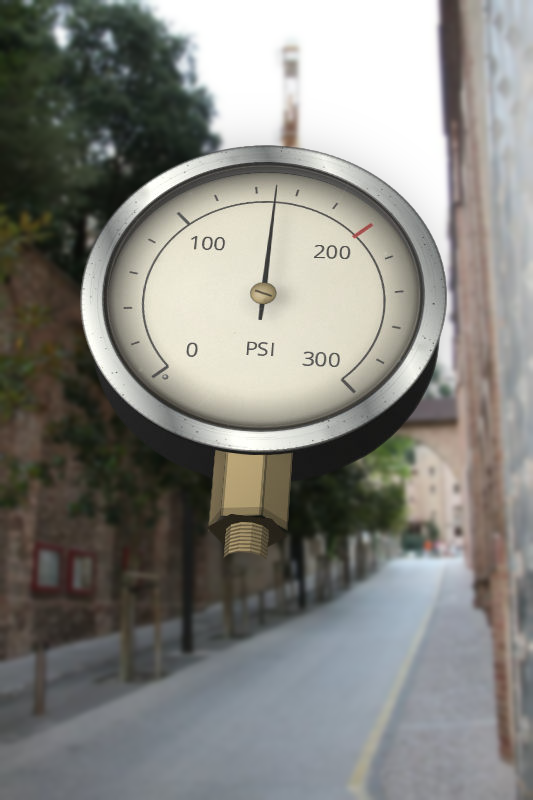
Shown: 150 psi
